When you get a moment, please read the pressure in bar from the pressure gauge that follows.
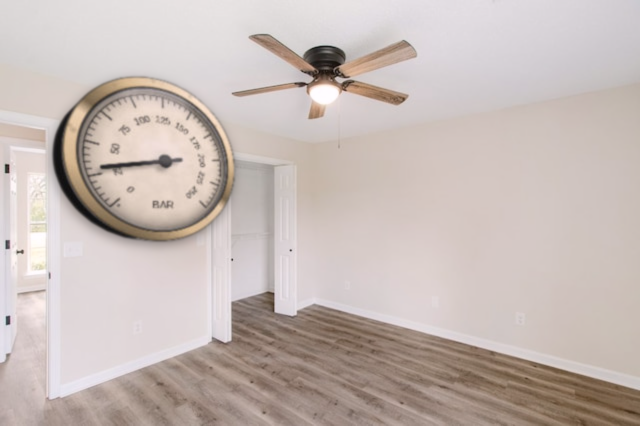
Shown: 30 bar
